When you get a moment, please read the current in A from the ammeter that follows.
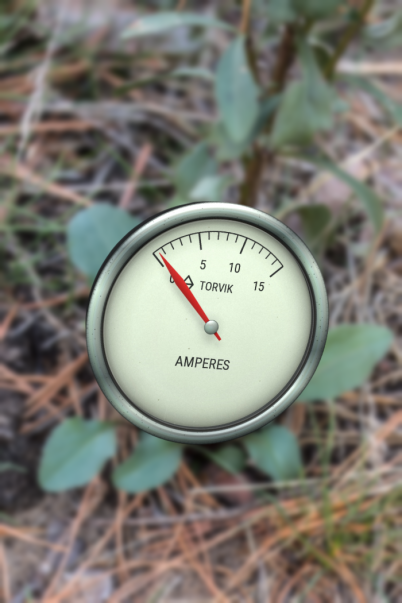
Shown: 0.5 A
